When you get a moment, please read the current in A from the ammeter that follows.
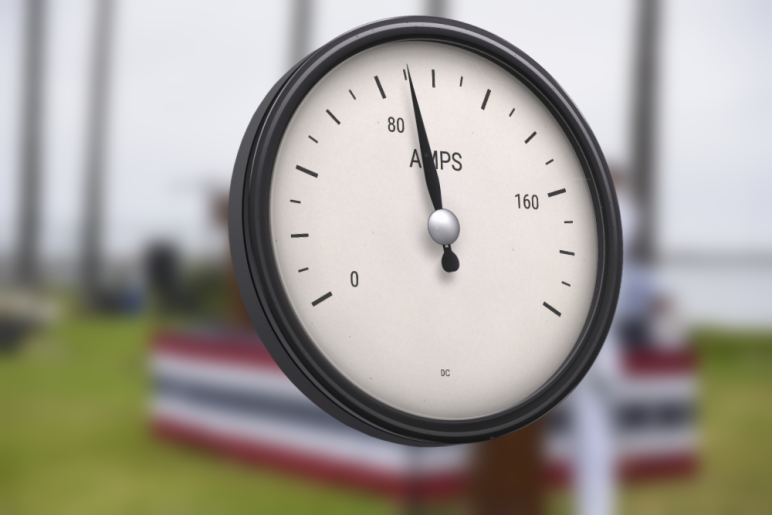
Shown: 90 A
